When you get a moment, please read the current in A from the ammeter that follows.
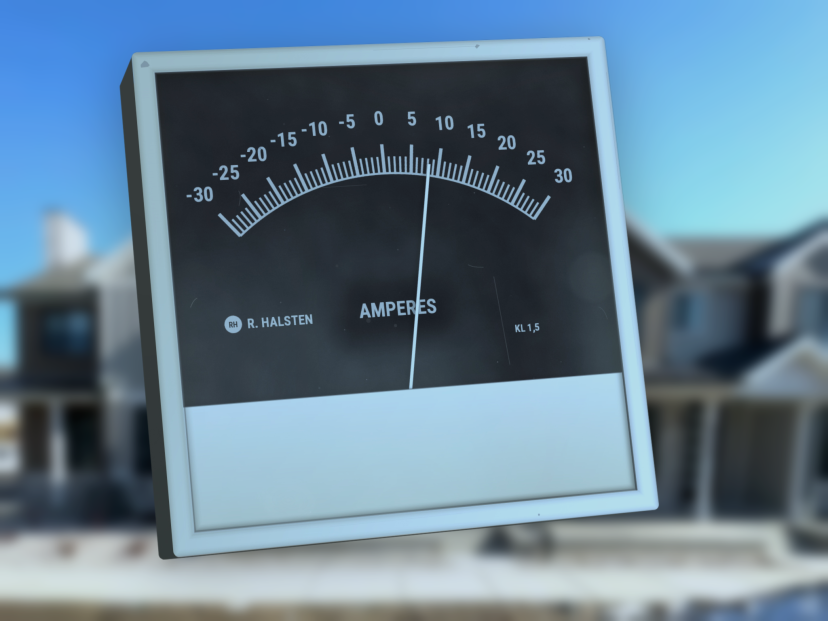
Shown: 8 A
